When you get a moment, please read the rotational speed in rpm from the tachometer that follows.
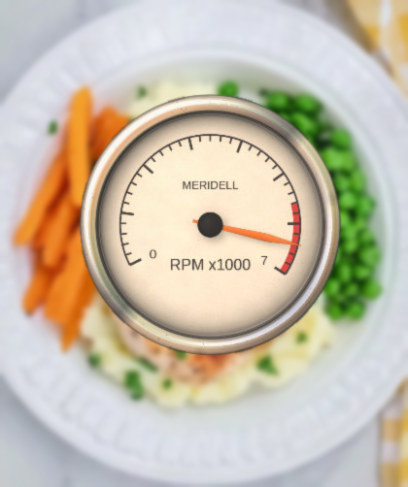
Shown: 6400 rpm
